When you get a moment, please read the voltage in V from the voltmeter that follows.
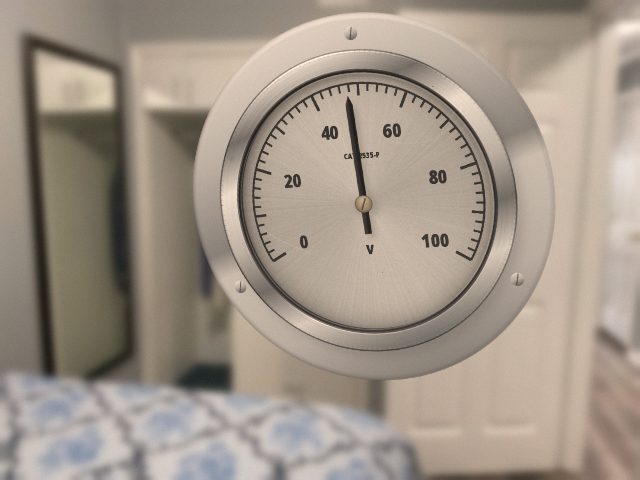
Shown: 48 V
